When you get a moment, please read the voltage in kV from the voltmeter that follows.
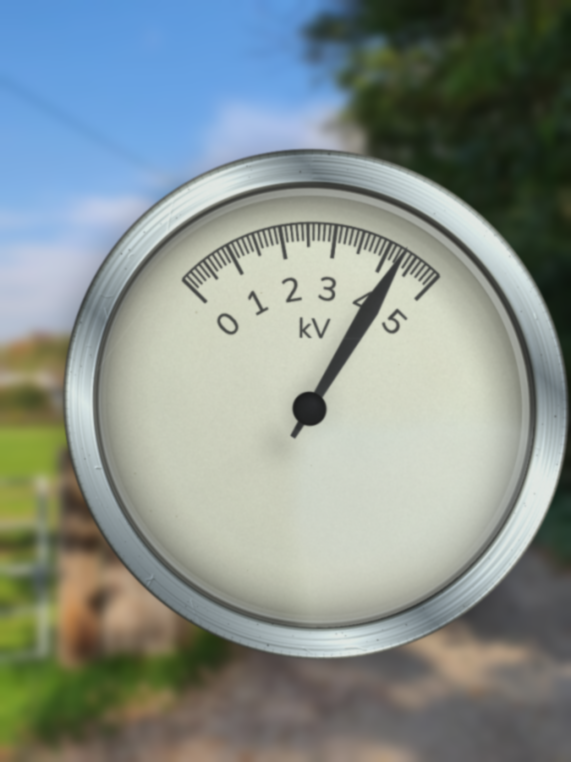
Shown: 4.3 kV
